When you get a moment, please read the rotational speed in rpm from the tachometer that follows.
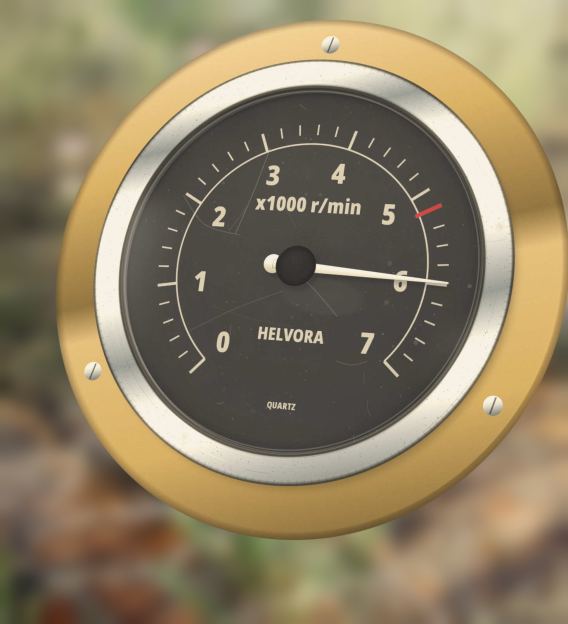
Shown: 6000 rpm
